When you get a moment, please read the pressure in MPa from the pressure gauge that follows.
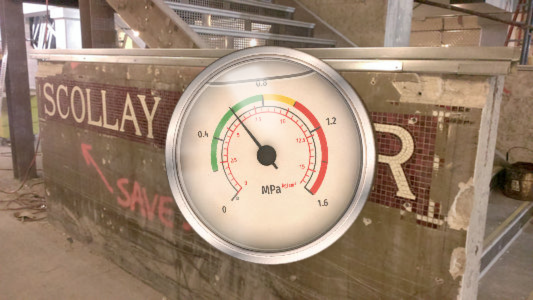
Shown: 0.6 MPa
